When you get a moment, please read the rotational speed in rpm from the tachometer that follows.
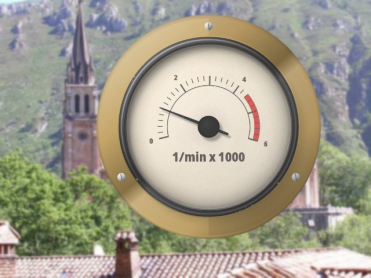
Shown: 1000 rpm
